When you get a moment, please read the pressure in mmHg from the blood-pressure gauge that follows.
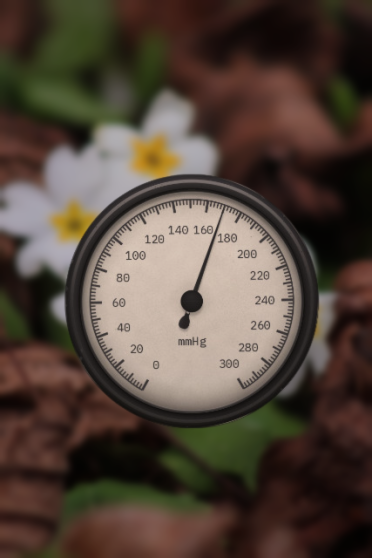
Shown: 170 mmHg
